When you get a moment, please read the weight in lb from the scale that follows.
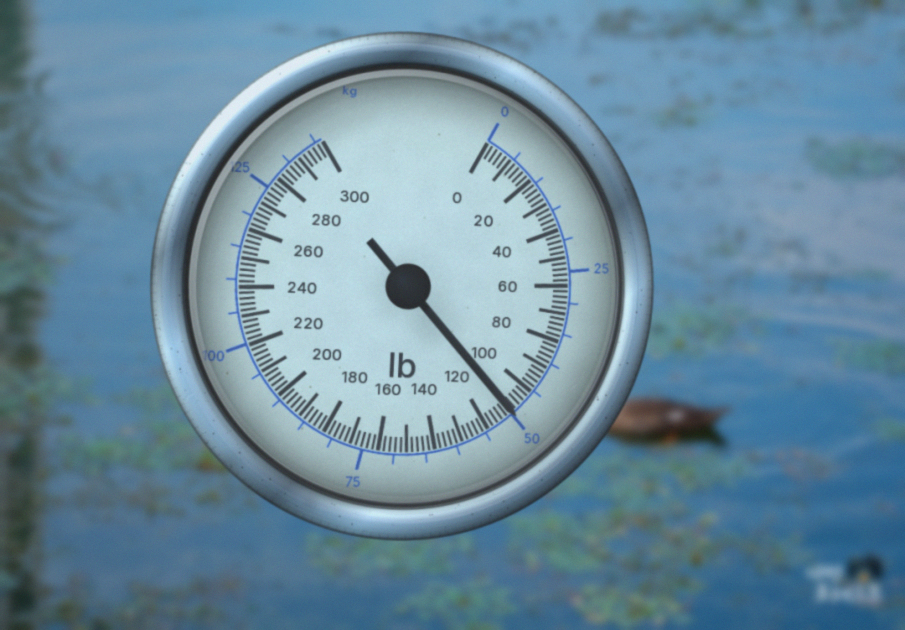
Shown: 110 lb
